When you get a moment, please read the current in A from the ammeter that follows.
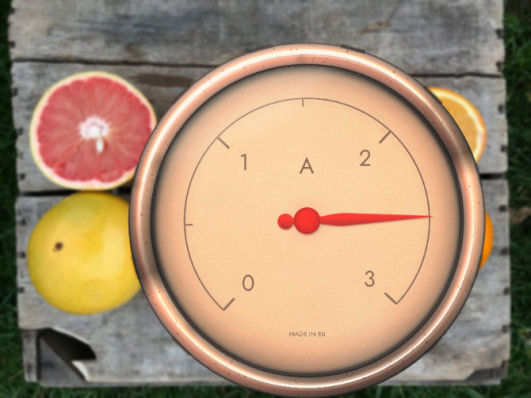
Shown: 2.5 A
